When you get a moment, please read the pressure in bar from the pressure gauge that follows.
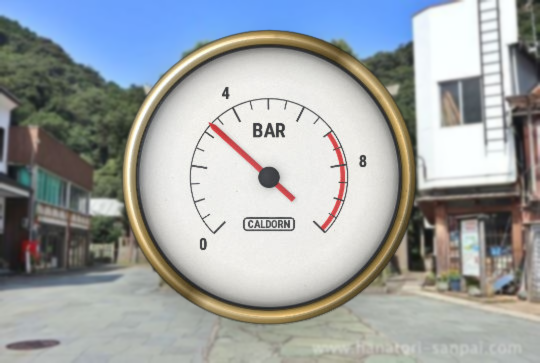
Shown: 3.25 bar
